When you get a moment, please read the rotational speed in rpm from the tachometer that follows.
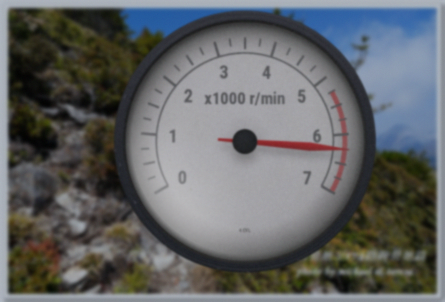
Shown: 6250 rpm
